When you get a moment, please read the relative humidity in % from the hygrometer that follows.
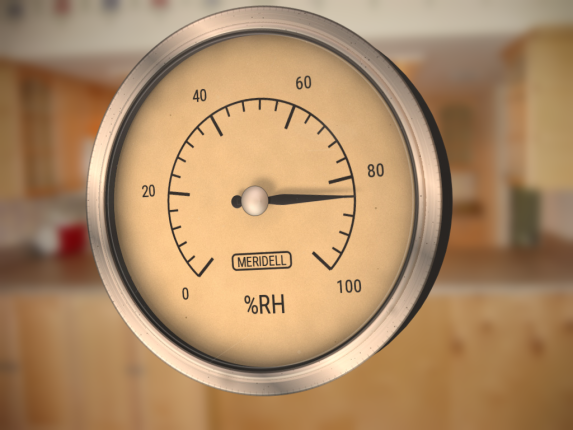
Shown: 84 %
